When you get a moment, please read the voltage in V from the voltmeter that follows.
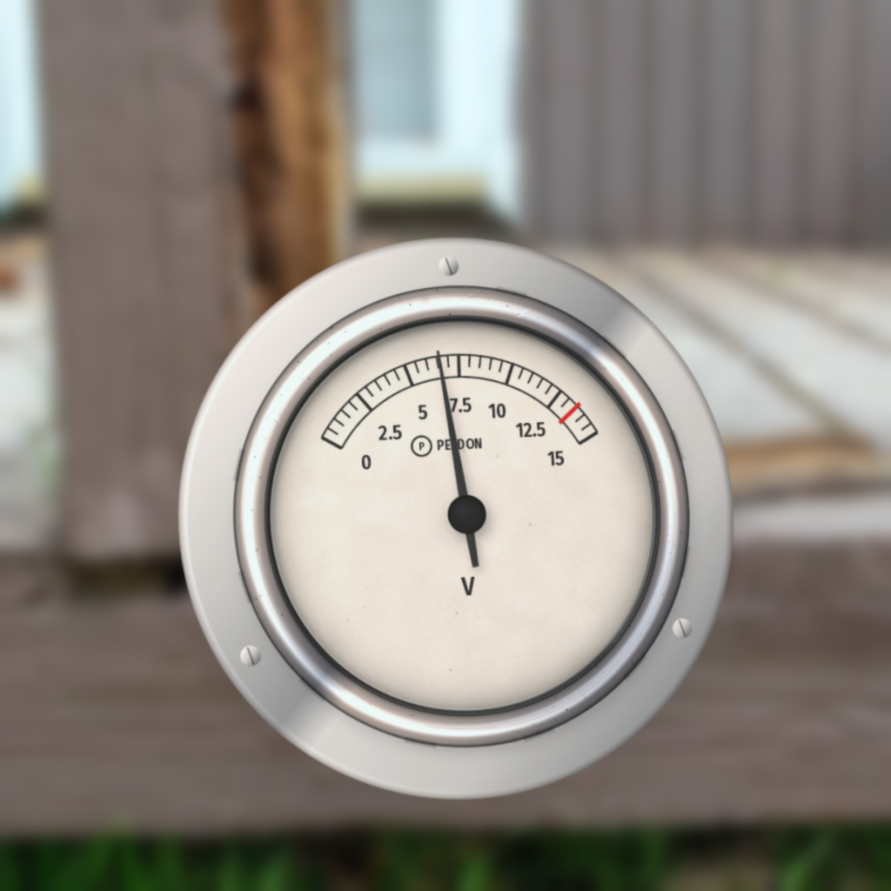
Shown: 6.5 V
